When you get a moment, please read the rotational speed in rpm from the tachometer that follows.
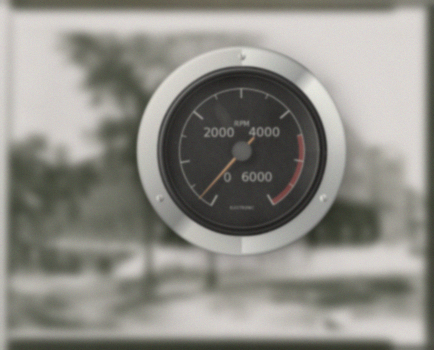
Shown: 250 rpm
